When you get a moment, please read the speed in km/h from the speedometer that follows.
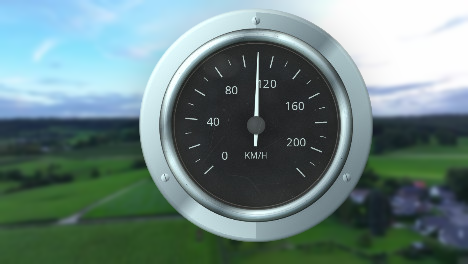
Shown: 110 km/h
